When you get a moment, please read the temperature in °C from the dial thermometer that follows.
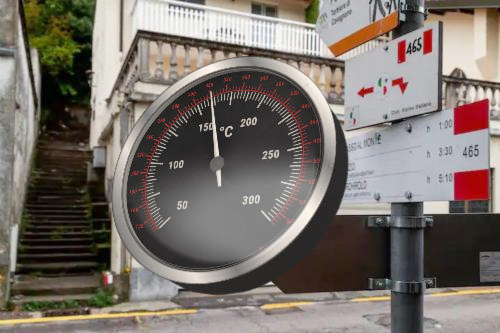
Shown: 162.5 °C
